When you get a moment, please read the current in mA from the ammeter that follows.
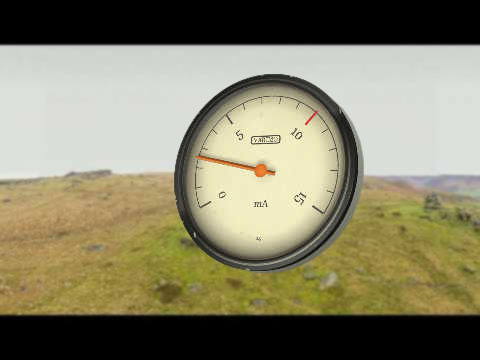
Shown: 2.5 mA
